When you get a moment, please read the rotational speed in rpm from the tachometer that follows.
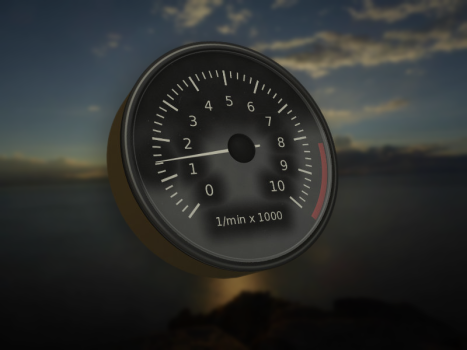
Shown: 1400 rpm
